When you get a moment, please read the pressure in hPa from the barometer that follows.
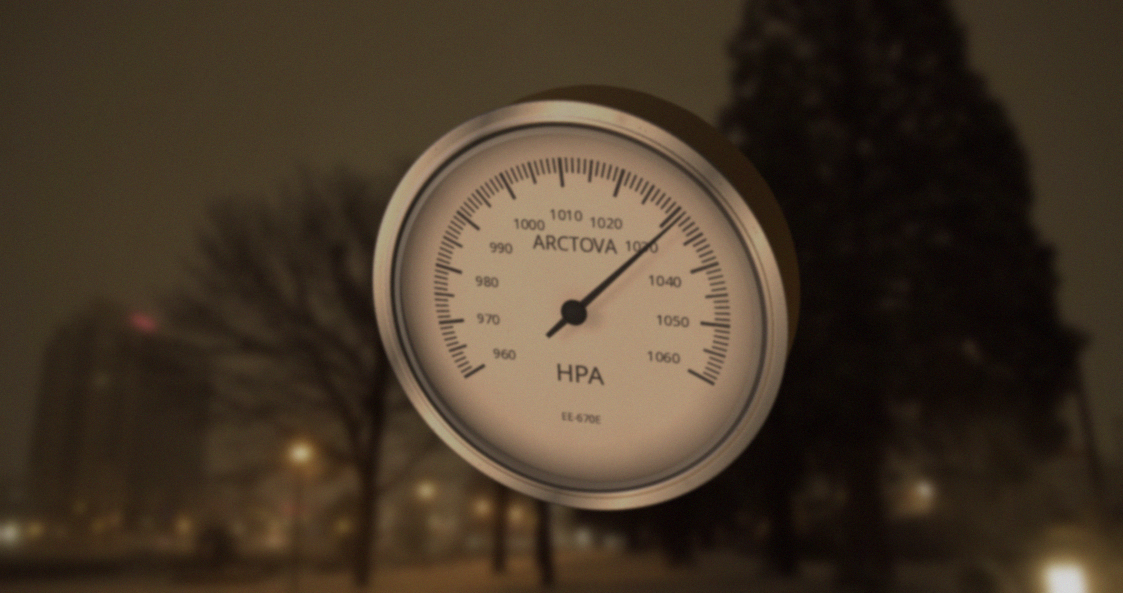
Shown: 1031 hPa
